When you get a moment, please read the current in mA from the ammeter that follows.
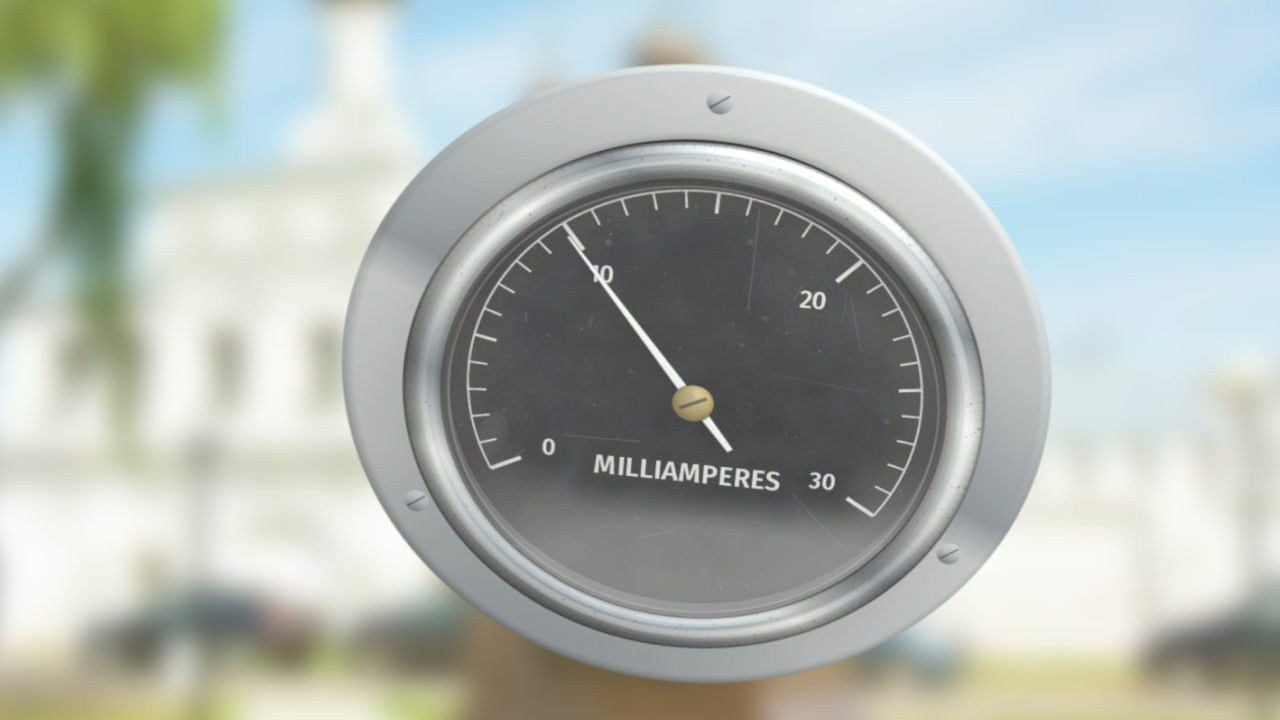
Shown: 10 mA
